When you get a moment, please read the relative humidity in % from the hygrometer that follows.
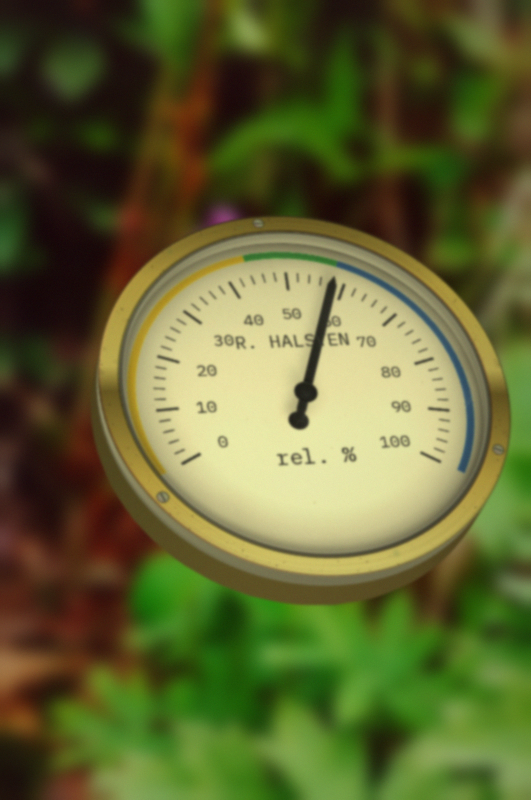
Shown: 58 %
